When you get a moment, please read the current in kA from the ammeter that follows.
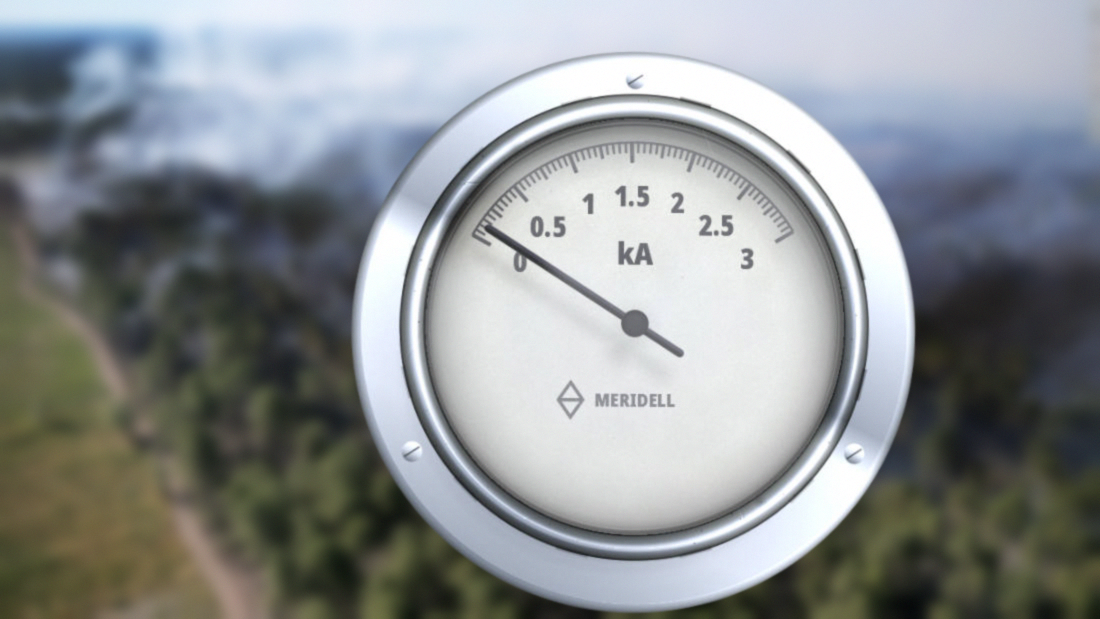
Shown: 0.1 kA
